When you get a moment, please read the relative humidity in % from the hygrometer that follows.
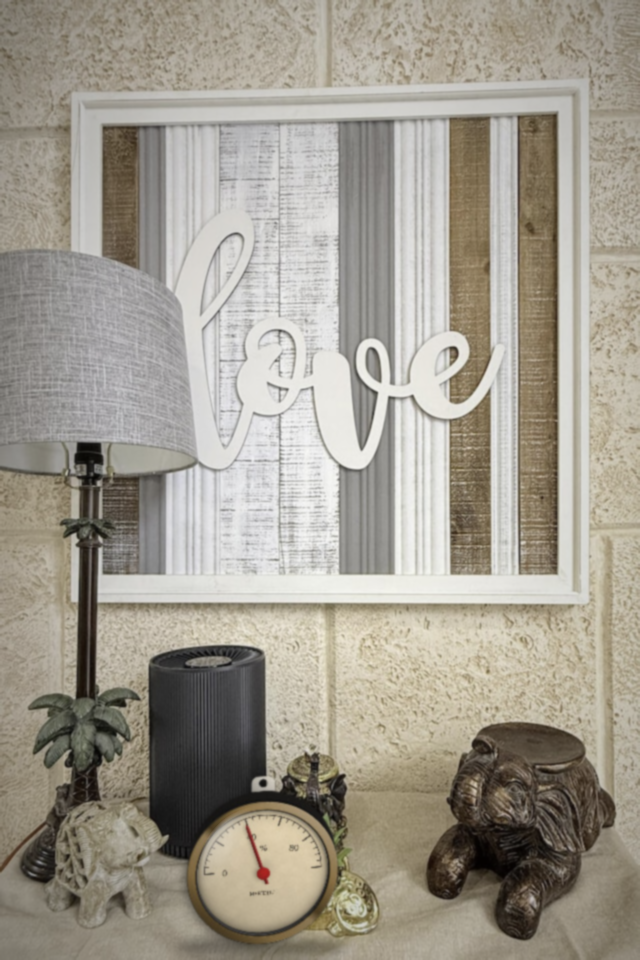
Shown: 40 %
